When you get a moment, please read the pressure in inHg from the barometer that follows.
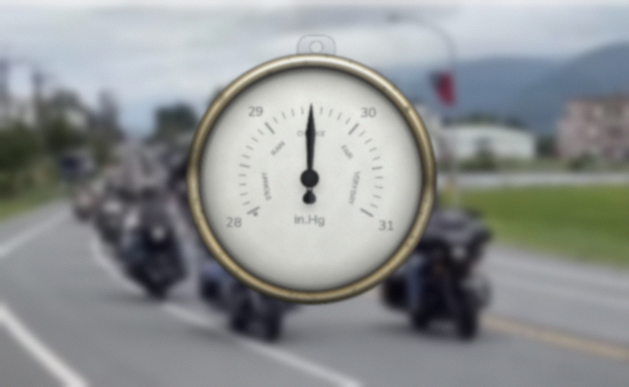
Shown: 29.5 inHg
